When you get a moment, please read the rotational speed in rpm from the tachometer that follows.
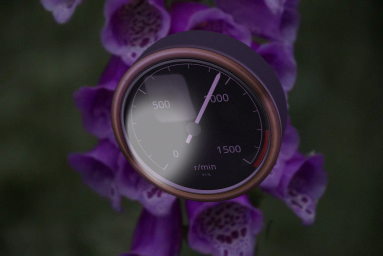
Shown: 950 rpm
